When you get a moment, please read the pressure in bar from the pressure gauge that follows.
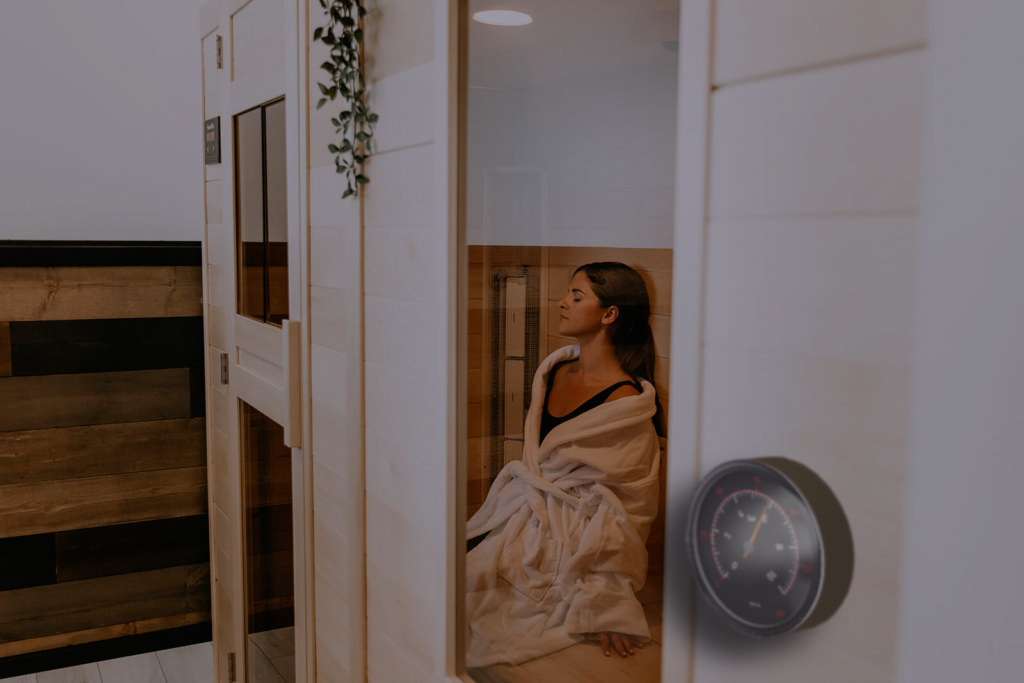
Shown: 6 bar
